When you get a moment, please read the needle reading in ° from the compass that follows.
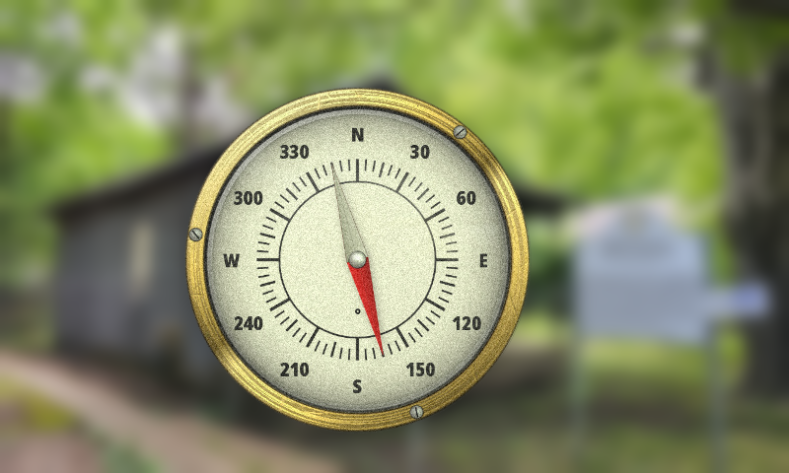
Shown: 165 °
